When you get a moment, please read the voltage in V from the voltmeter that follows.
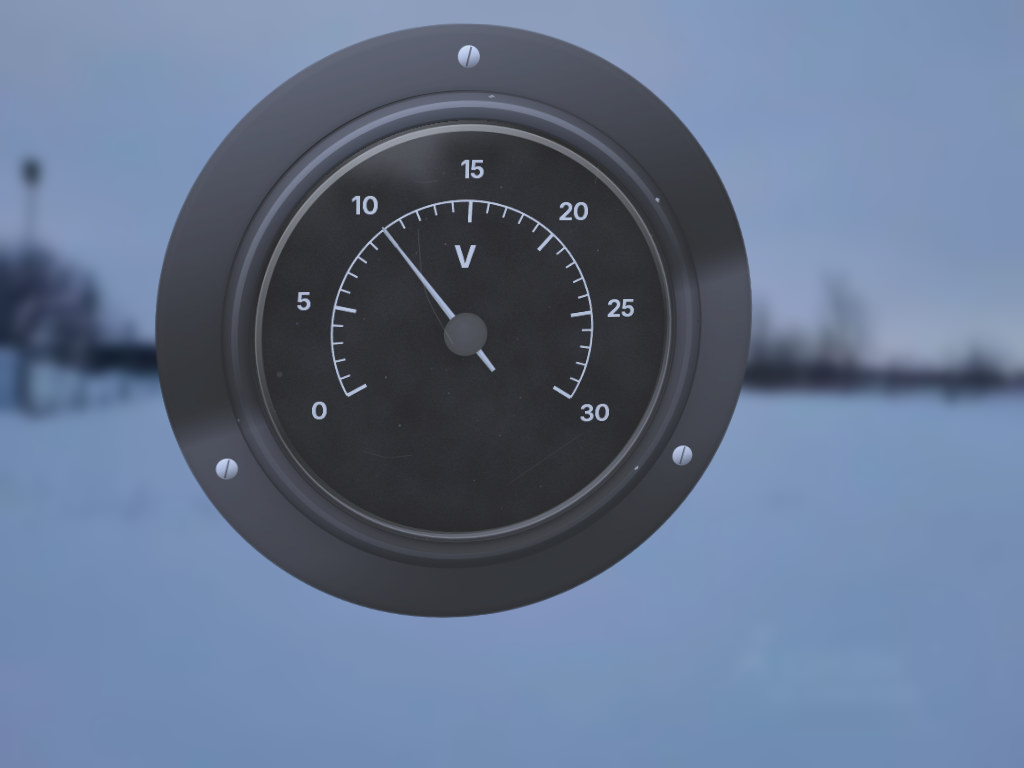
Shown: 10 V
